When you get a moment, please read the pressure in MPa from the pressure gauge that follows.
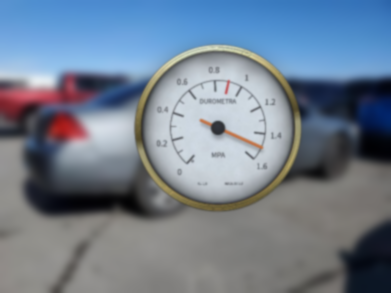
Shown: 1.5 MPa
